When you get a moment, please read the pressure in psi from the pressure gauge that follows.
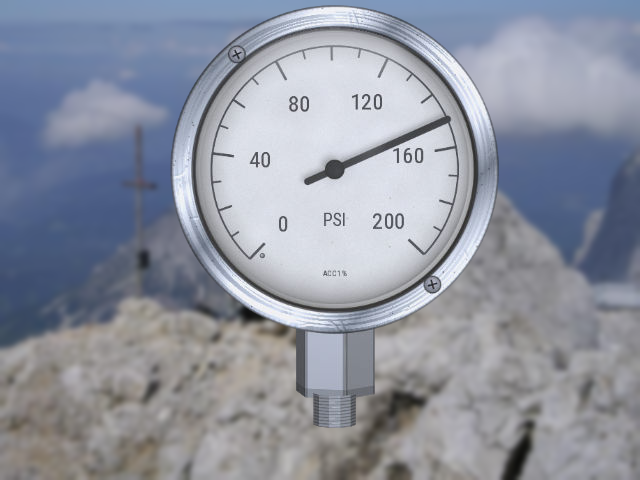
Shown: 150 psi
